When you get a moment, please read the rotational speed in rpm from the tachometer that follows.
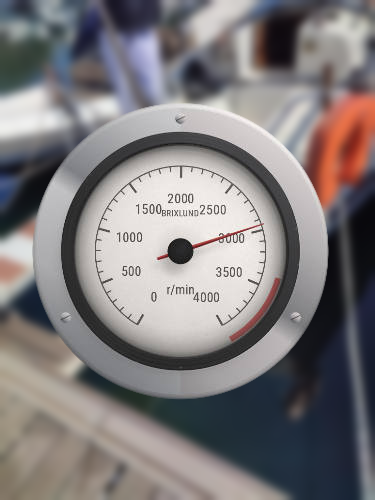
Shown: 2950 rpm
